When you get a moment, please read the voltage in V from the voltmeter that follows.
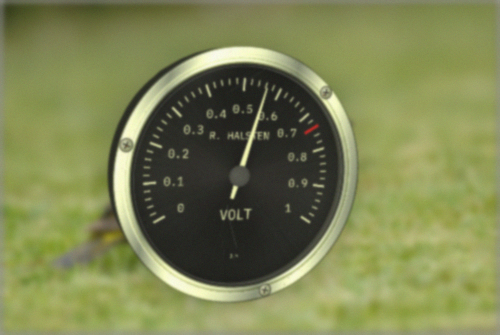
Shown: 0.56 V
